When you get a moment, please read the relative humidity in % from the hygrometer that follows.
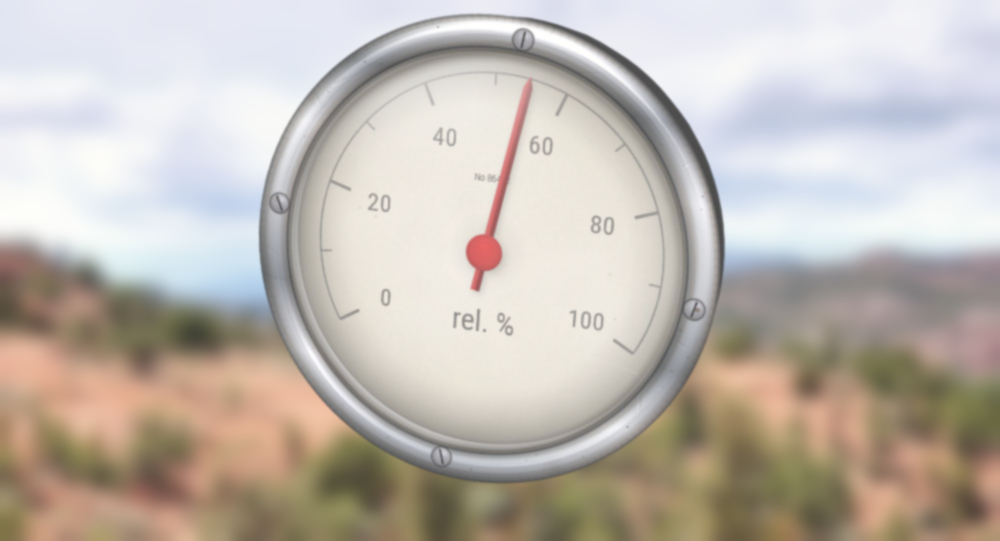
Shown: 55 %
